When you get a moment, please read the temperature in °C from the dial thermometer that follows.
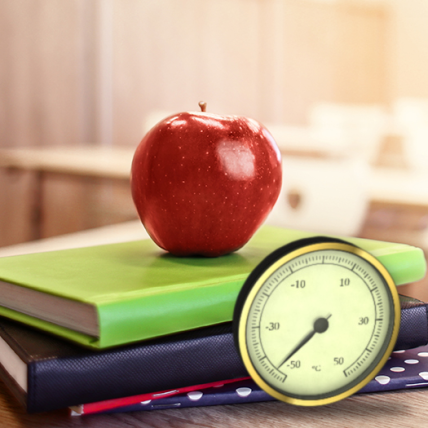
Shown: -45 °C
